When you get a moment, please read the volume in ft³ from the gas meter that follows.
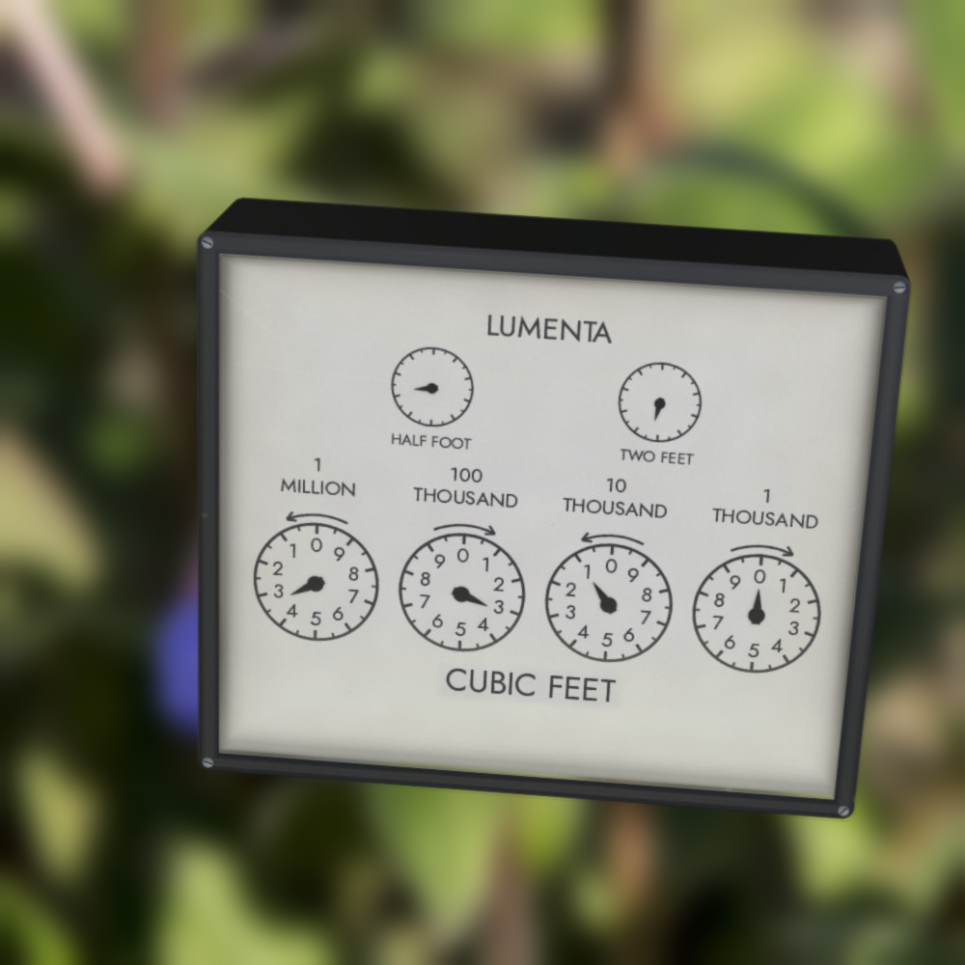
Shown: 331000 ft³
